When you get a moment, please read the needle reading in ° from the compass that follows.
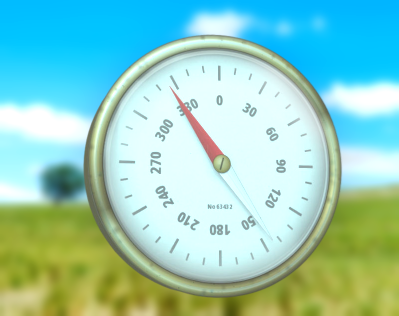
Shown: 325 °
